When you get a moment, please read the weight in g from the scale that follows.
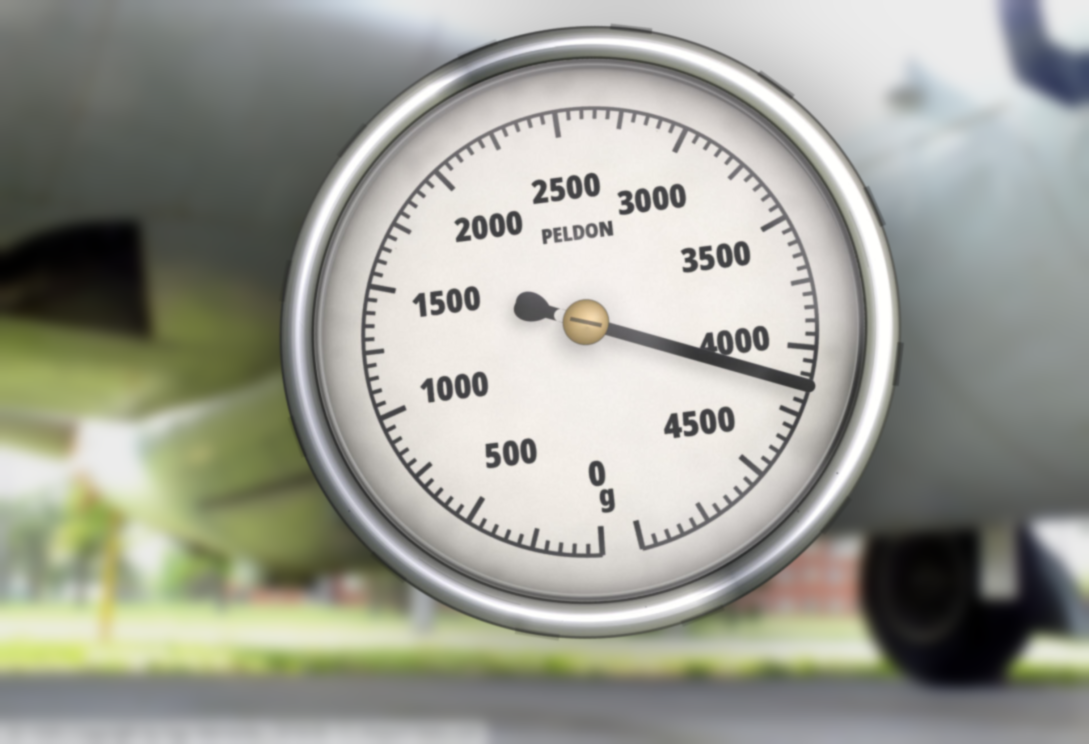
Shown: 4150 g
